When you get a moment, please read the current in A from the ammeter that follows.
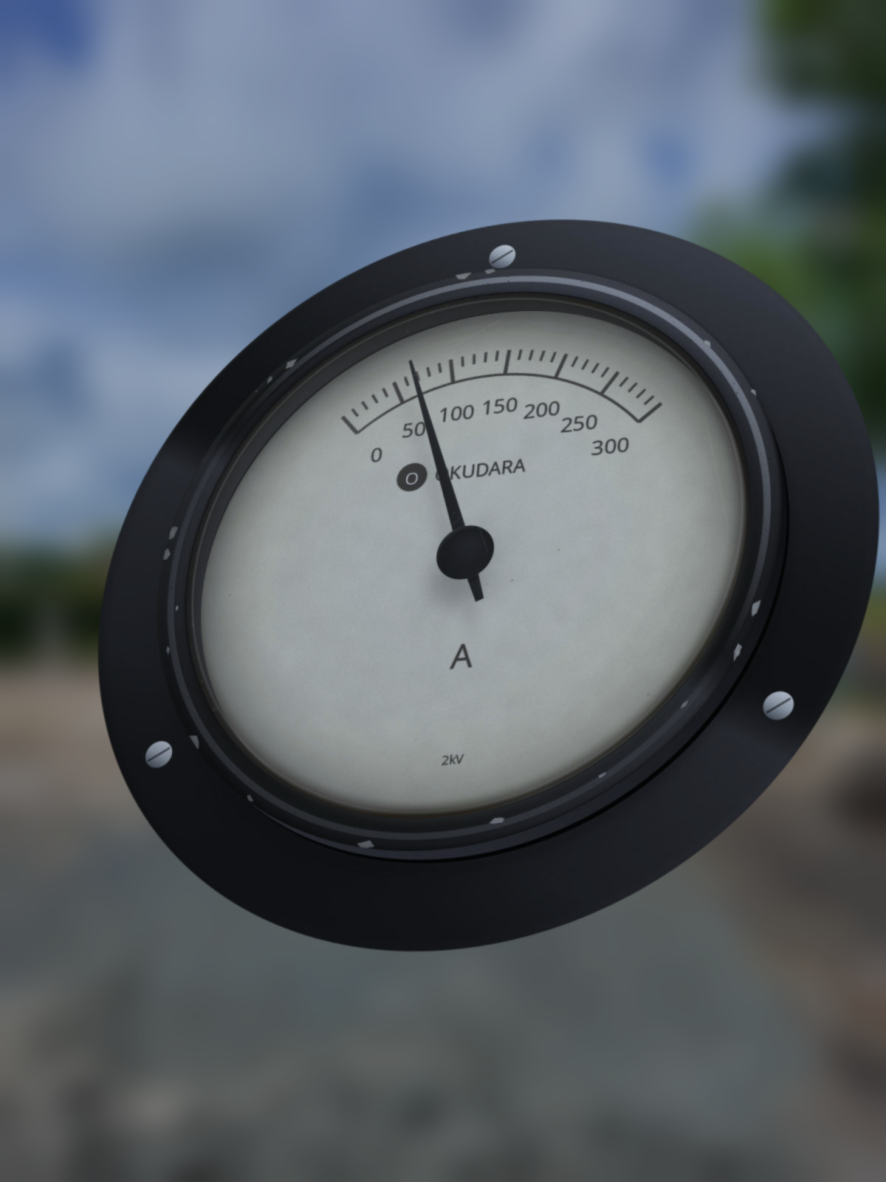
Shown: 70 A
